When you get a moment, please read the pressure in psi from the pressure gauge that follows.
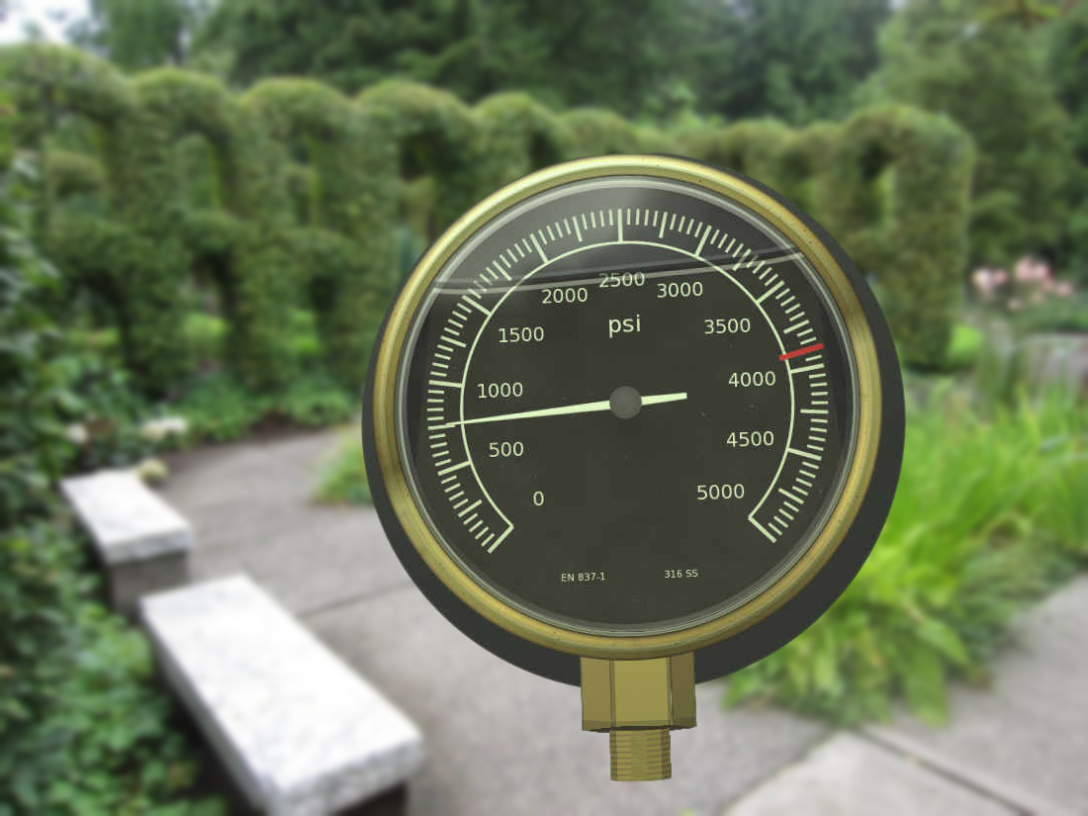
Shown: 750 psi
